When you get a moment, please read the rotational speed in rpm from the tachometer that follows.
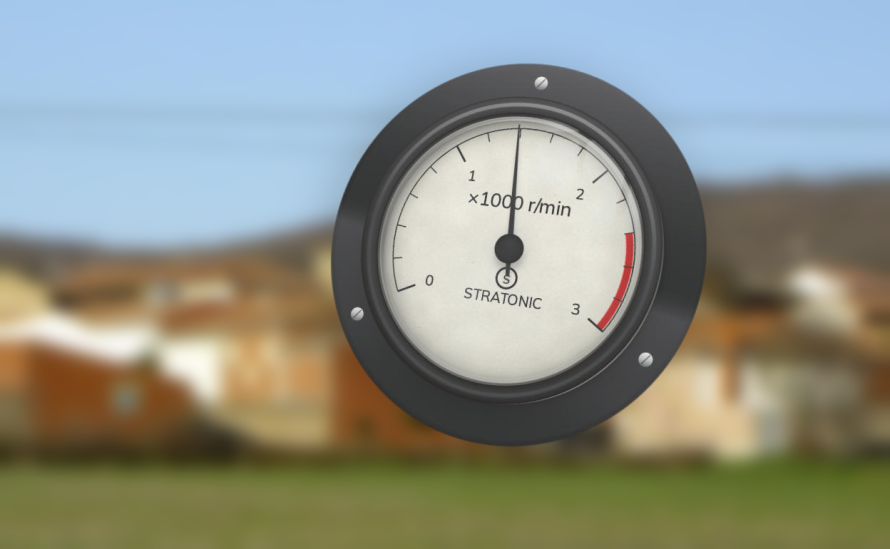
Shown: 1400 rpm
